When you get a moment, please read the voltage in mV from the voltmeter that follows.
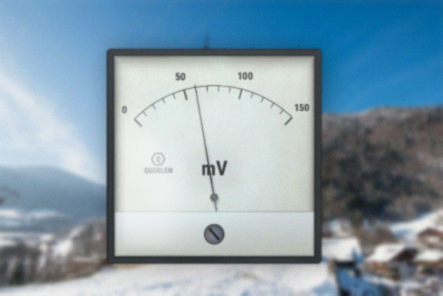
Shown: 60 mV
